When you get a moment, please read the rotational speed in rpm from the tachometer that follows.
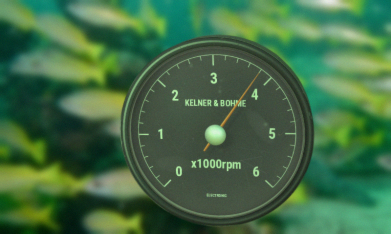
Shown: 3800 rpm
